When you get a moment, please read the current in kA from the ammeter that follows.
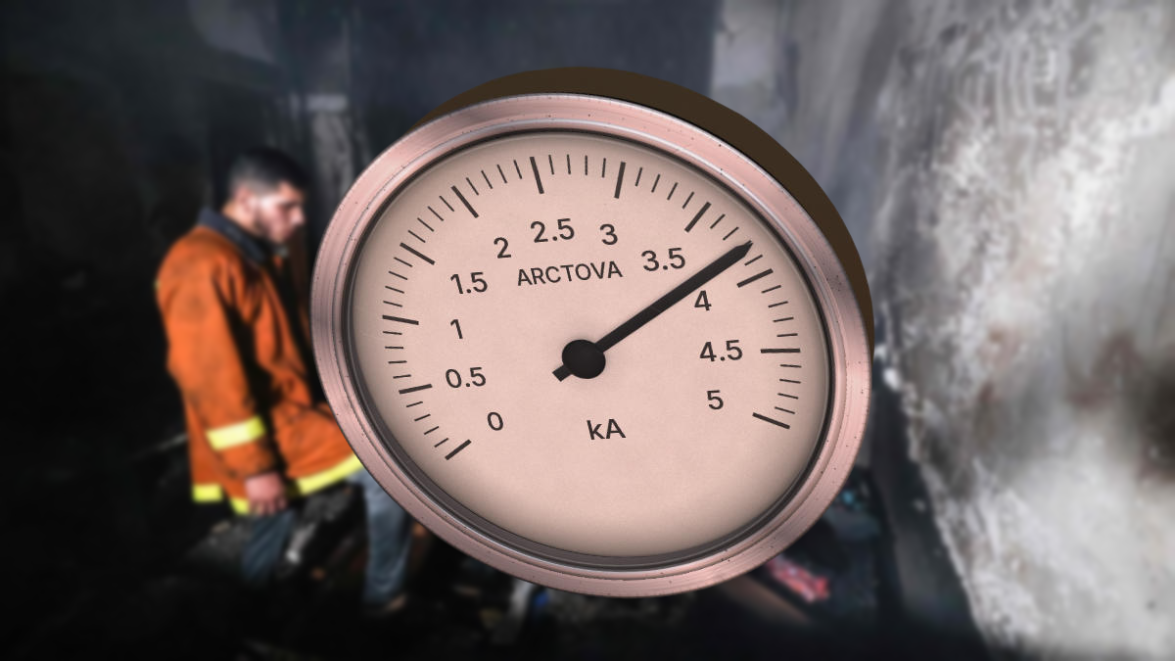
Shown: 3.8 kA
